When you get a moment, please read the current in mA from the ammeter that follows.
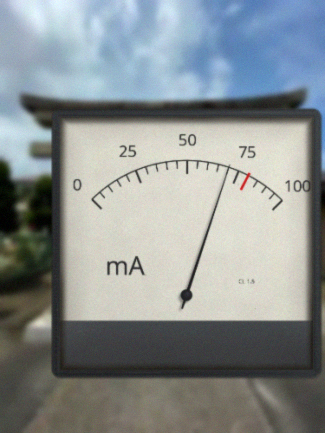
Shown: 70 mA
